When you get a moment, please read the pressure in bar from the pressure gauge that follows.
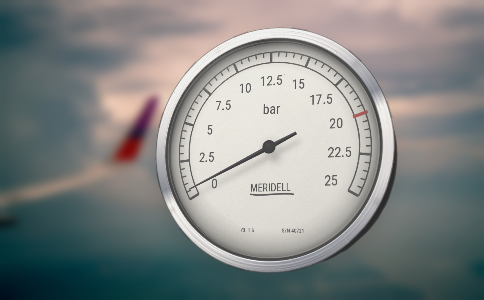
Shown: 0.5 bar
